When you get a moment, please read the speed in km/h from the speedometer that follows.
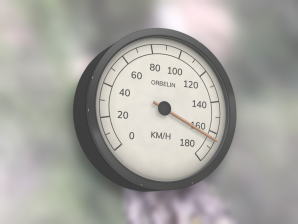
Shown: 165 km/h
